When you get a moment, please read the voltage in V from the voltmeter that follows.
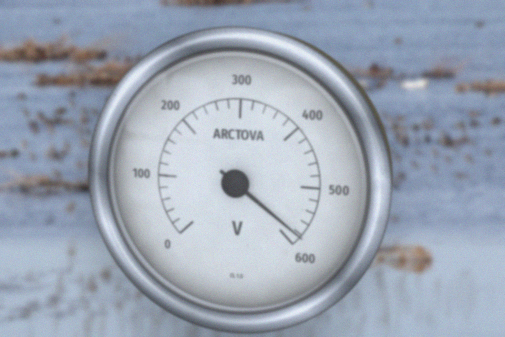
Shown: 580 V
